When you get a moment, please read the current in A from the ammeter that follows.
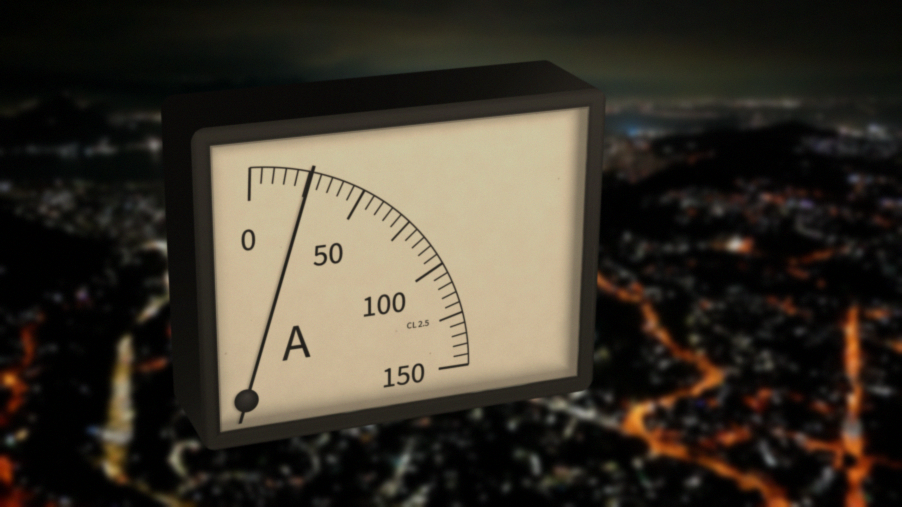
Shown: 25 A
